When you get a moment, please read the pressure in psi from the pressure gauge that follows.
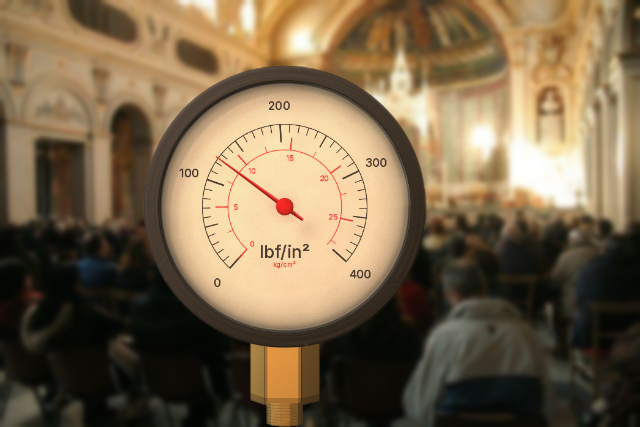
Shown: 125 psi
